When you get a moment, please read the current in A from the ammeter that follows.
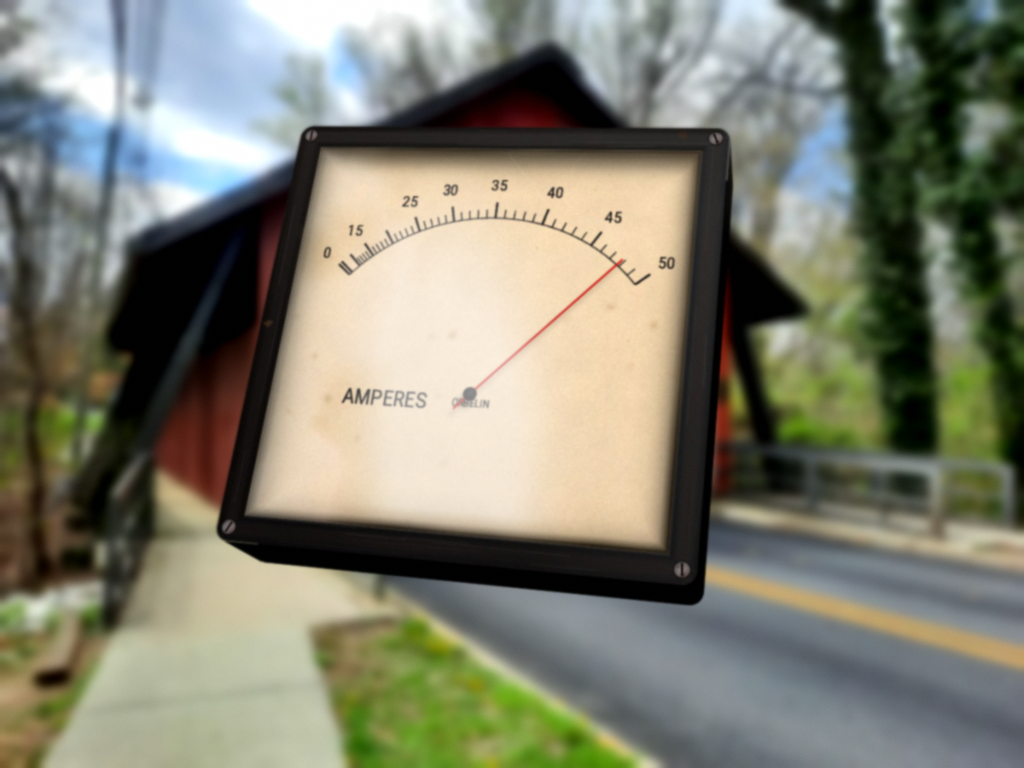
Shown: 48 A
